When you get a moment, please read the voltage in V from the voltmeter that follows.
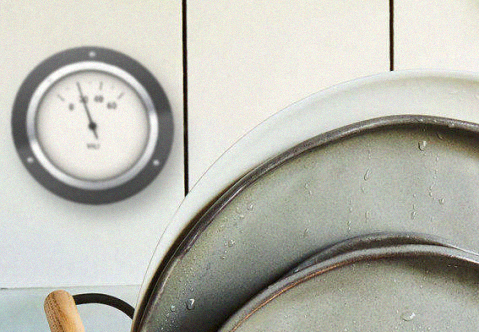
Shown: 20 V
